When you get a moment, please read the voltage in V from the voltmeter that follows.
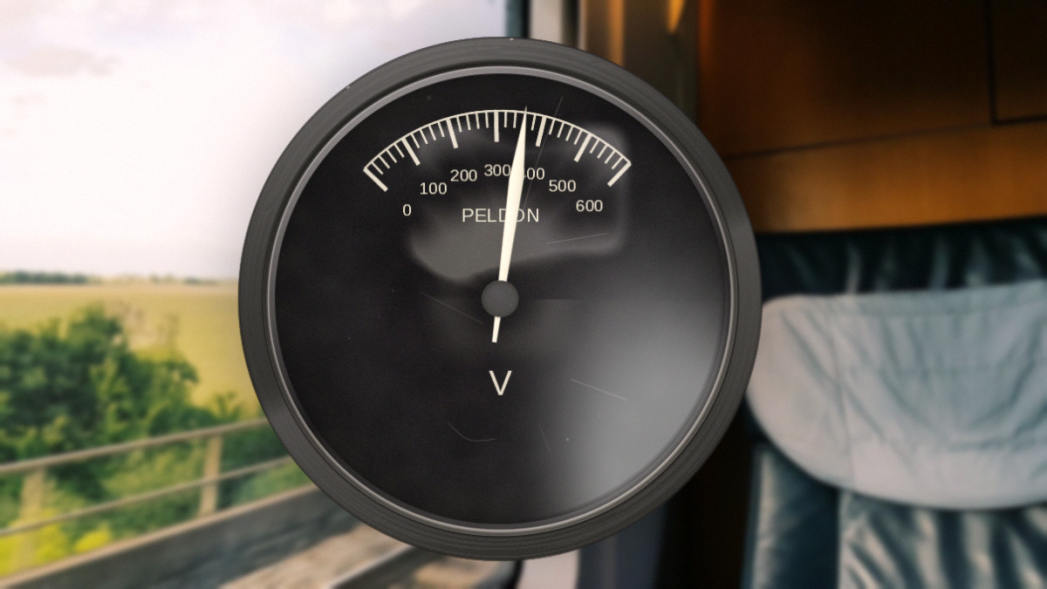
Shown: 360 V
